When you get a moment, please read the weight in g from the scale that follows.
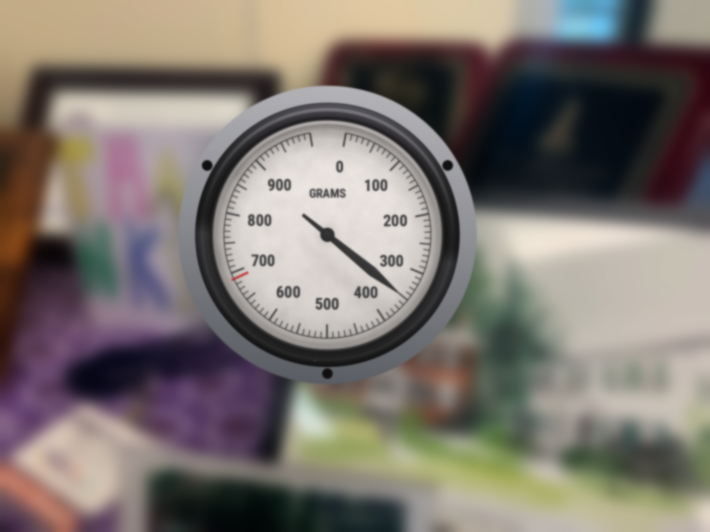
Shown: 350 g
